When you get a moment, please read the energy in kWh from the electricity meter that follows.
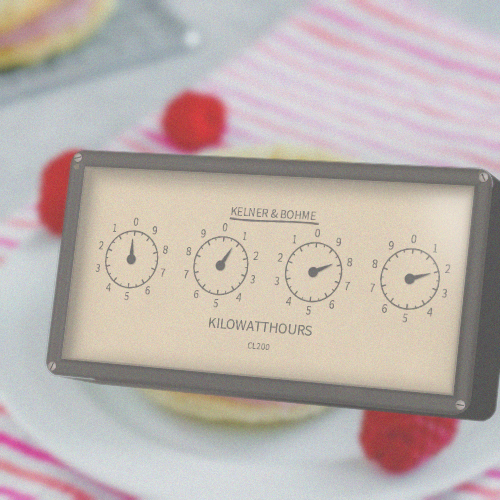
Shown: 82 kWh
